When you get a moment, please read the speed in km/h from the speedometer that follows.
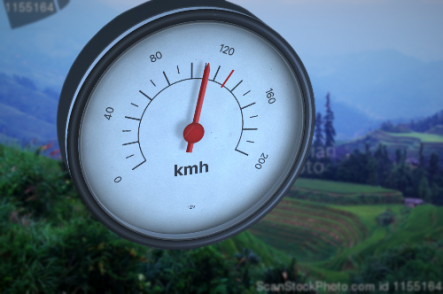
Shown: 110 km/h
